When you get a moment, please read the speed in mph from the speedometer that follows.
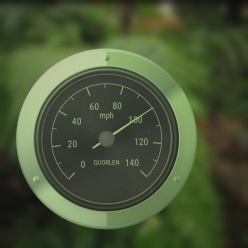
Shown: 100 mph
